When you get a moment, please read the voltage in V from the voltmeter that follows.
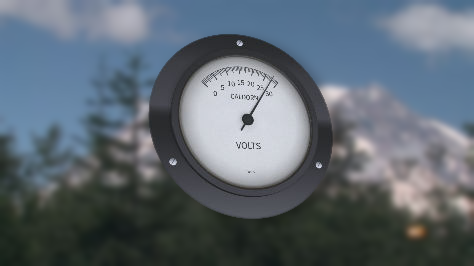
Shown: 27.5 V
